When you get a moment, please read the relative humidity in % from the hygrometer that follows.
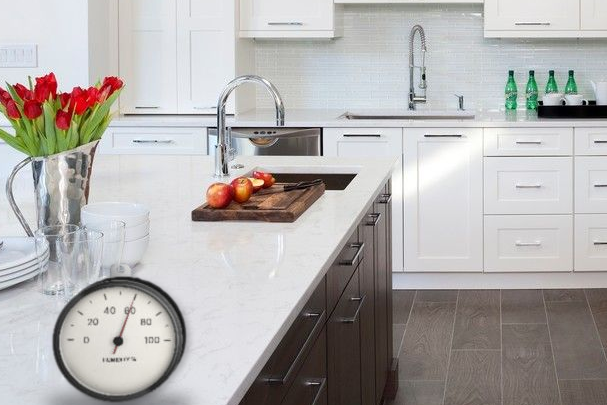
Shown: 60 %
